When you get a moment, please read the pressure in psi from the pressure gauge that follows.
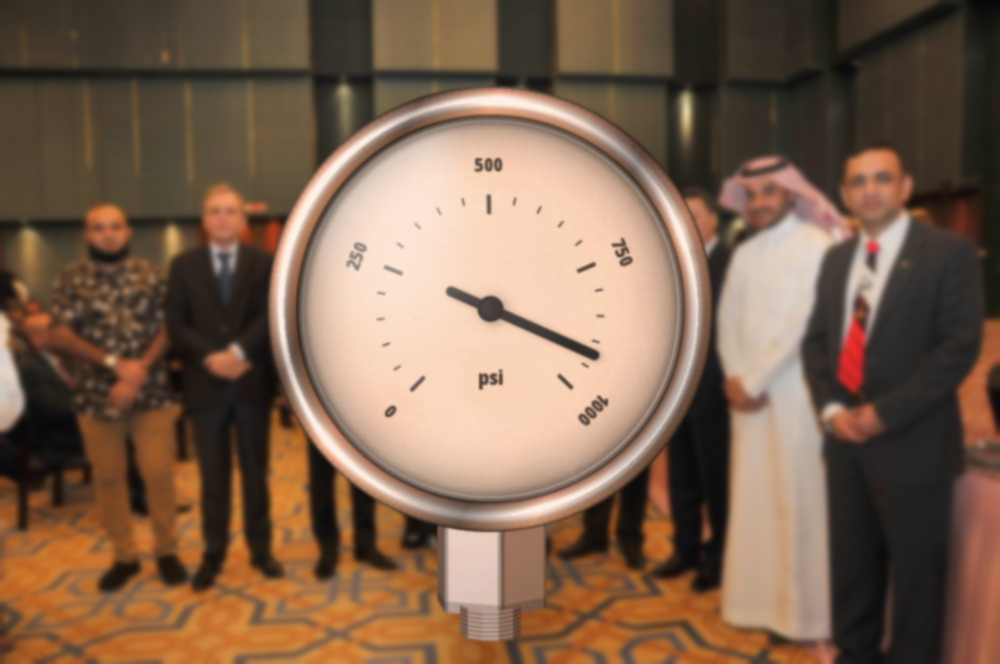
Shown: 925 psi
